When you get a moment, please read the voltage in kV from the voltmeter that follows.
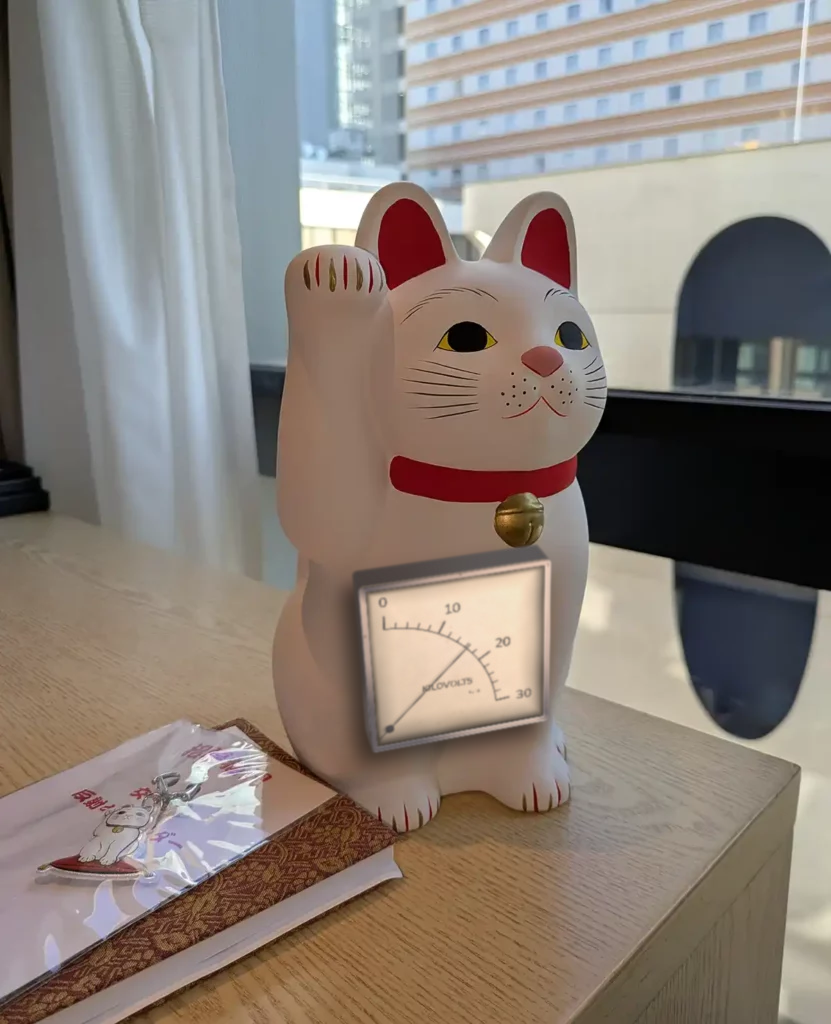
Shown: 16 kV
